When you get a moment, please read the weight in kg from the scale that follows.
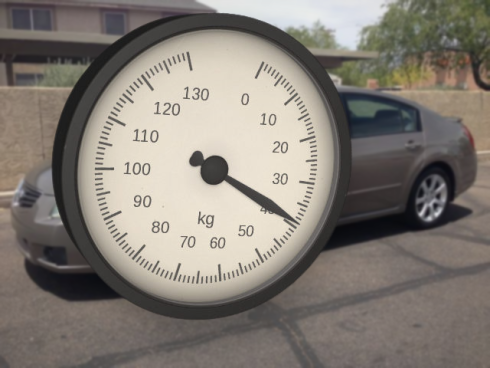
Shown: 39 kg
